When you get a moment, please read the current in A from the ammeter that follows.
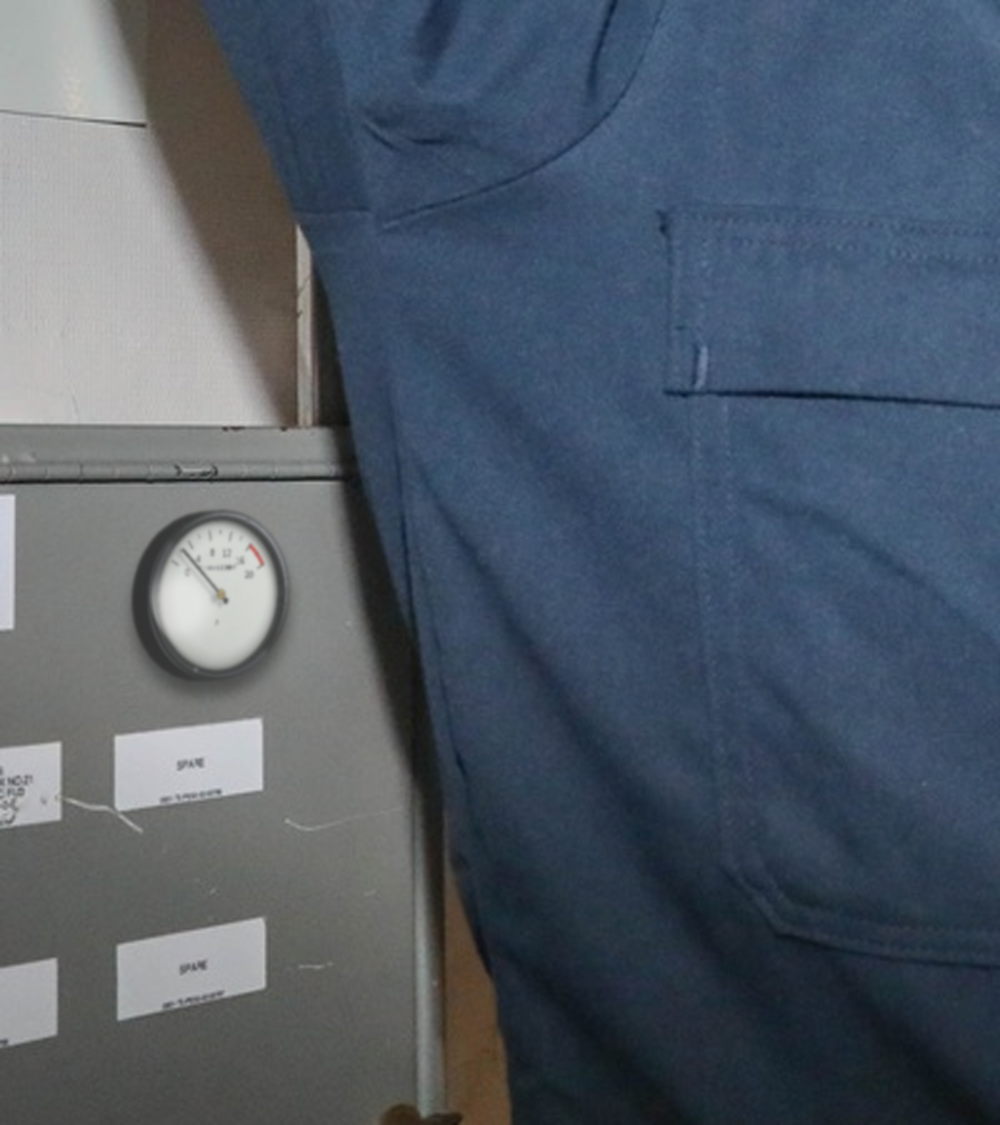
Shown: 2 A
